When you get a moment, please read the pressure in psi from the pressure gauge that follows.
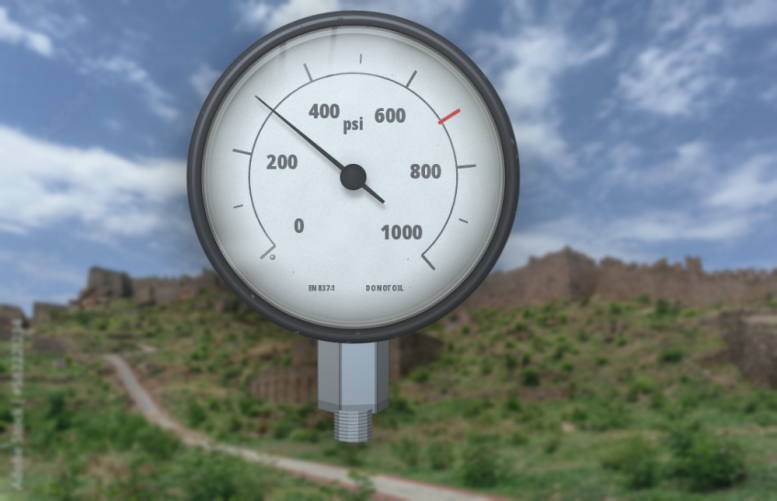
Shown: 300 psi
